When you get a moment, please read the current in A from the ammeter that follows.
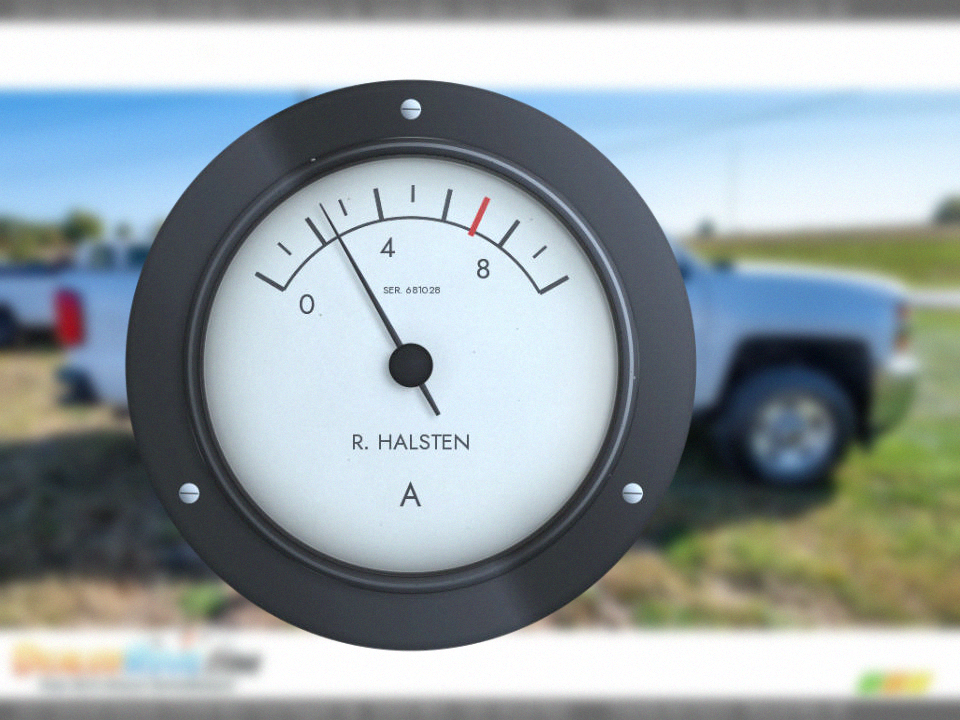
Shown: 2.5 A
